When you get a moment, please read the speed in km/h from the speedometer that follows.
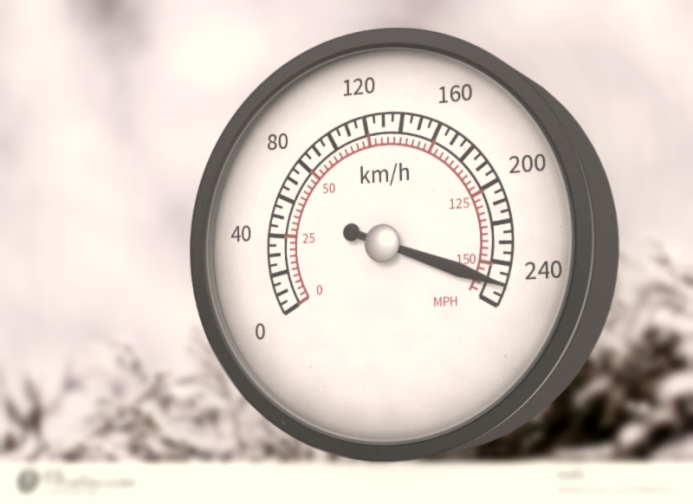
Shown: 250 km/h
